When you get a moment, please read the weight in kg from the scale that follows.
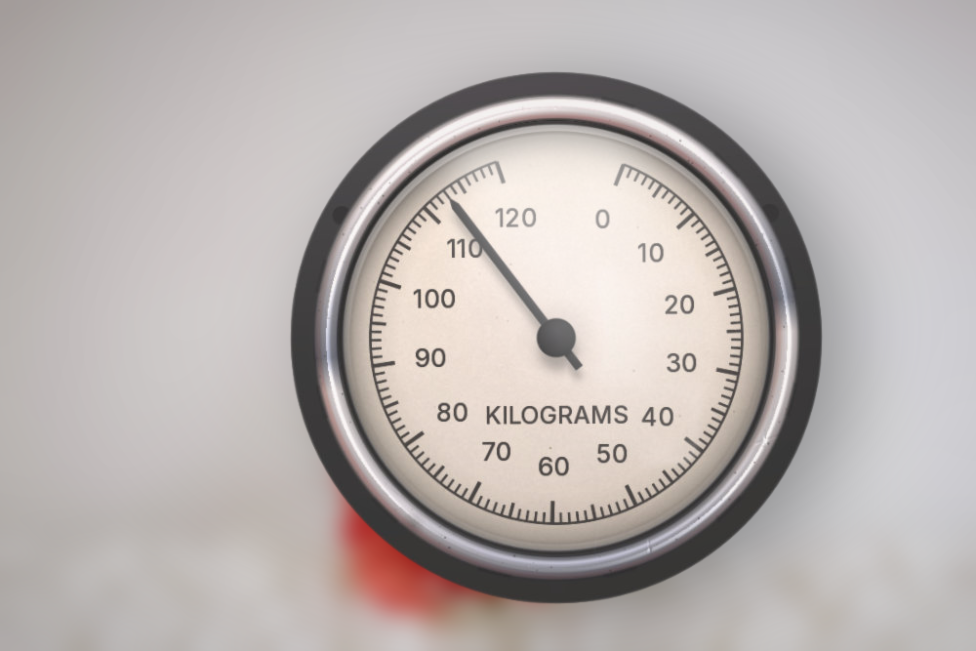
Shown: 113 kg
